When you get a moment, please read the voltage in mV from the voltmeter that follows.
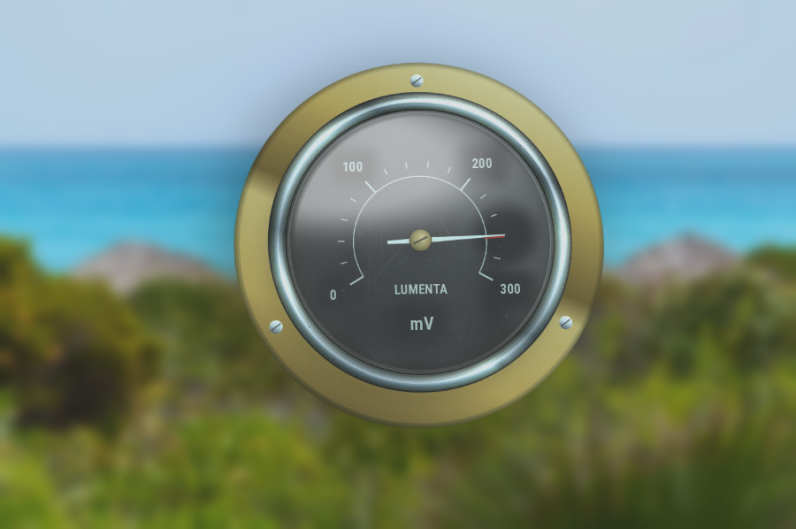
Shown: 260 mV
